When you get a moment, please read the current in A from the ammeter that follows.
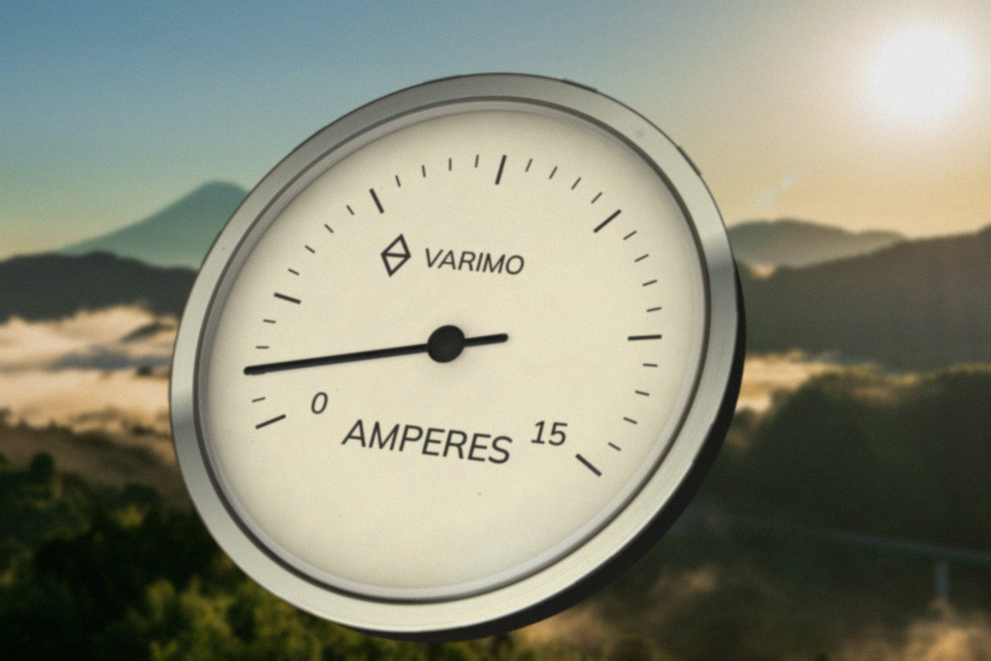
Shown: 1 A
